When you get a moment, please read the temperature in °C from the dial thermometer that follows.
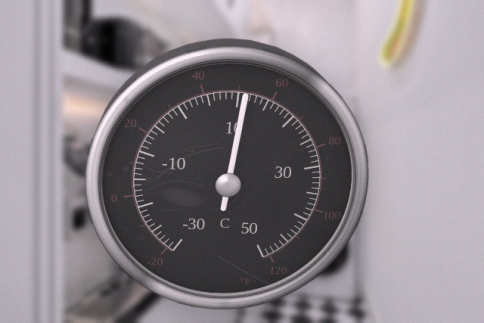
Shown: 11 °C
